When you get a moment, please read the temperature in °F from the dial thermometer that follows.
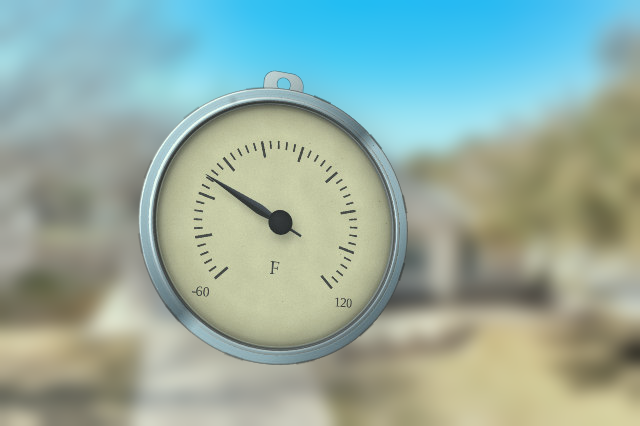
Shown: -12 °F
